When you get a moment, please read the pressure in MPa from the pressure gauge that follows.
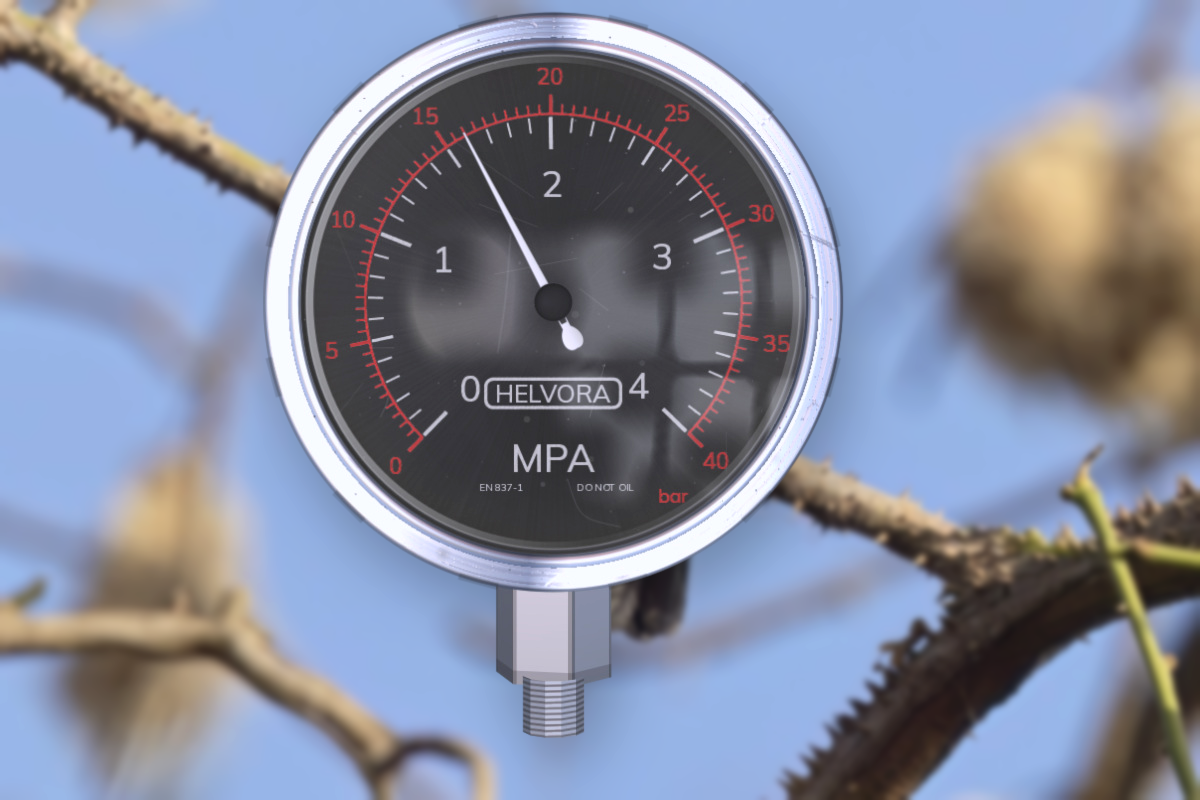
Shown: 1.6 MPa
